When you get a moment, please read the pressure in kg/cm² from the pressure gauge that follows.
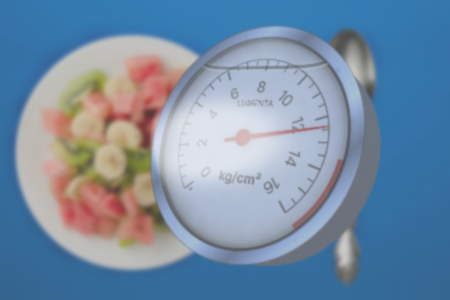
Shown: 12.5 kg/cm²
